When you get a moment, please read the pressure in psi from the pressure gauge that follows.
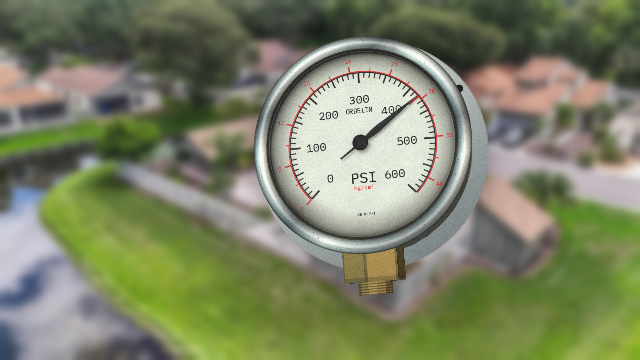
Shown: 420 psi
